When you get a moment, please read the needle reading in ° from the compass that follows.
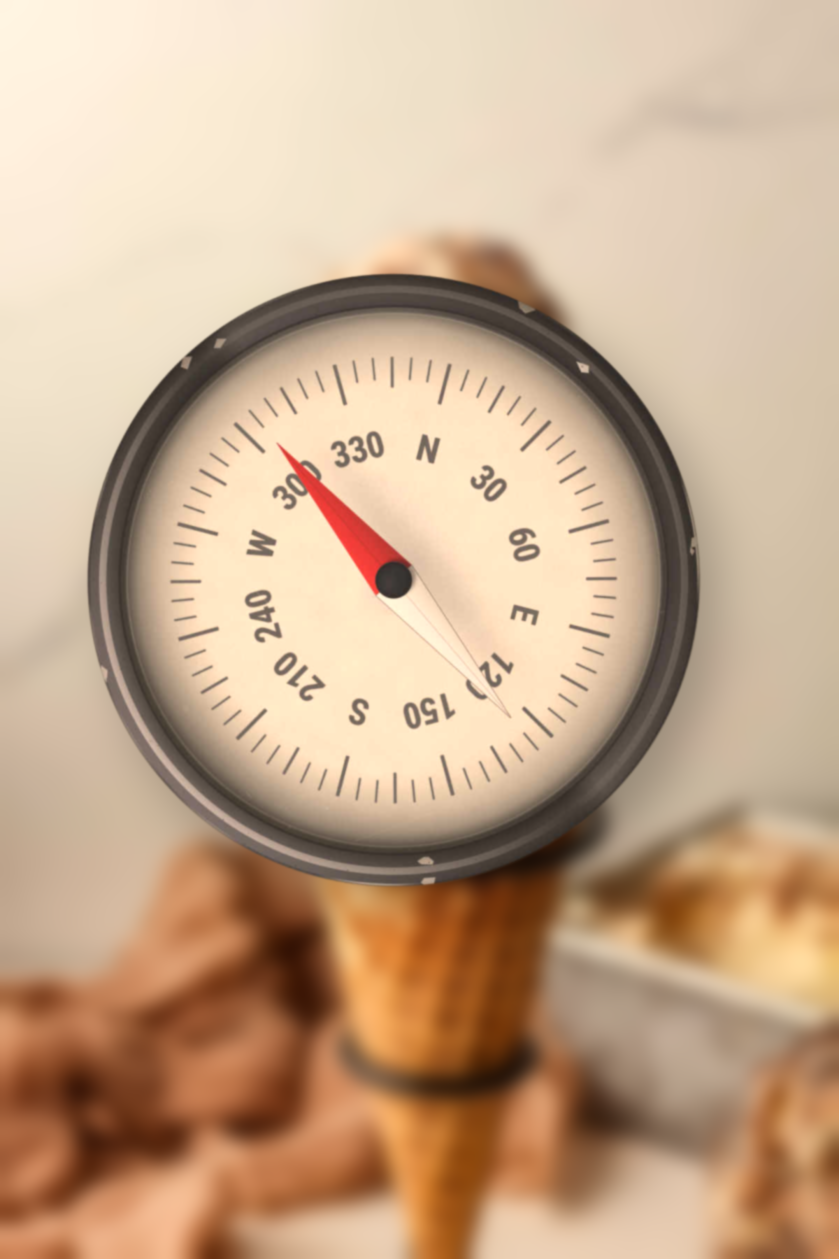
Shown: 305 °
